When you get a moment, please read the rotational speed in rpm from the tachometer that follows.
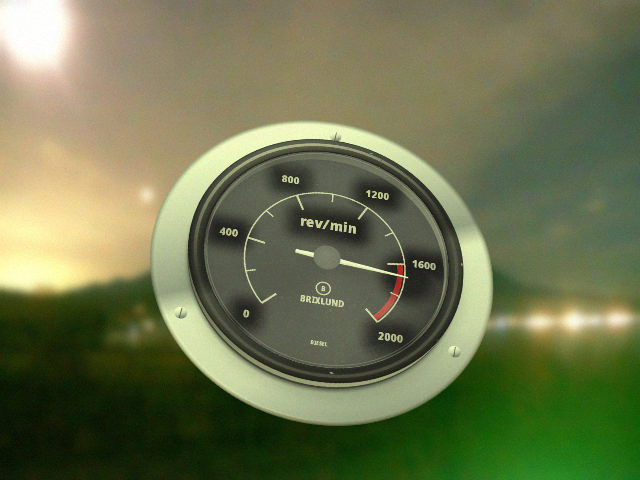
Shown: 1700 rpm
